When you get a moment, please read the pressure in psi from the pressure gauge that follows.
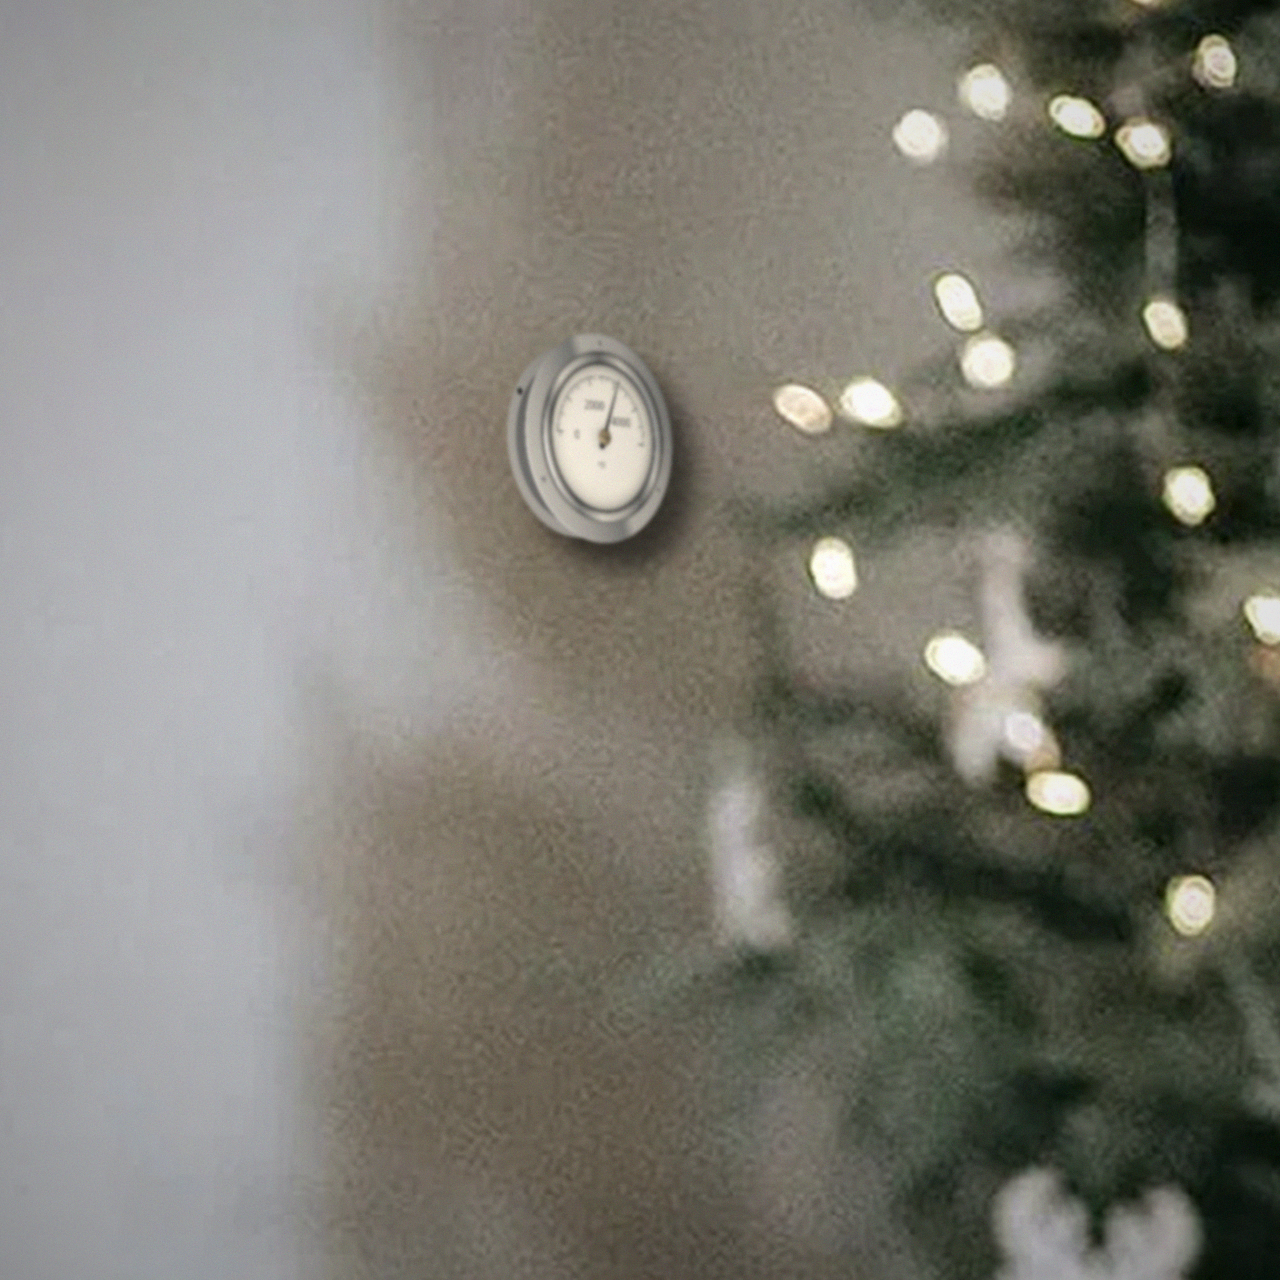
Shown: 3000 psi
